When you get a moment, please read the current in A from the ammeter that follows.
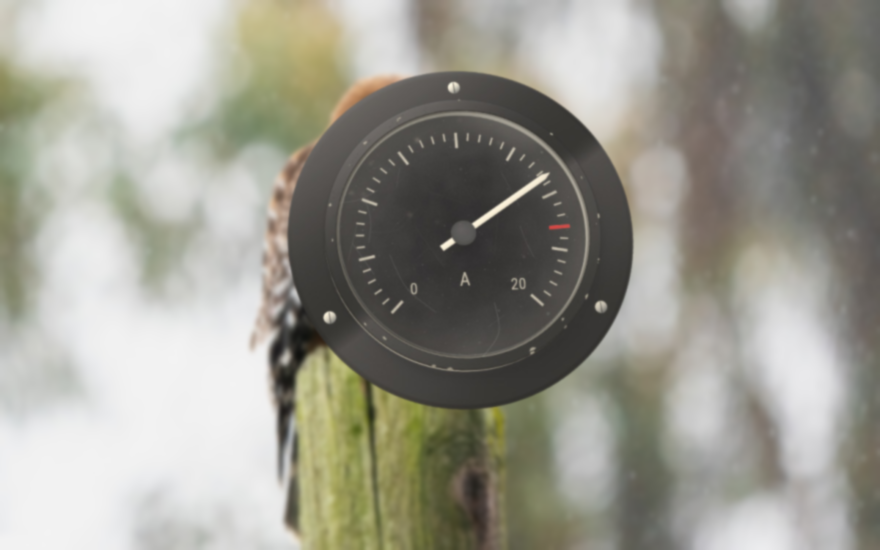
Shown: 14.25 A
